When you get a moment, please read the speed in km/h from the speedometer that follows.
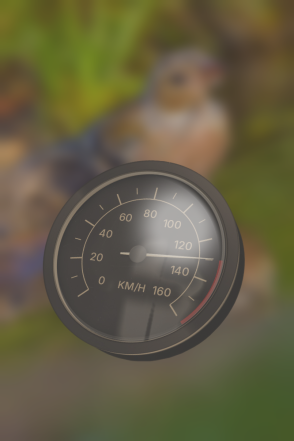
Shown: 130 km/h
